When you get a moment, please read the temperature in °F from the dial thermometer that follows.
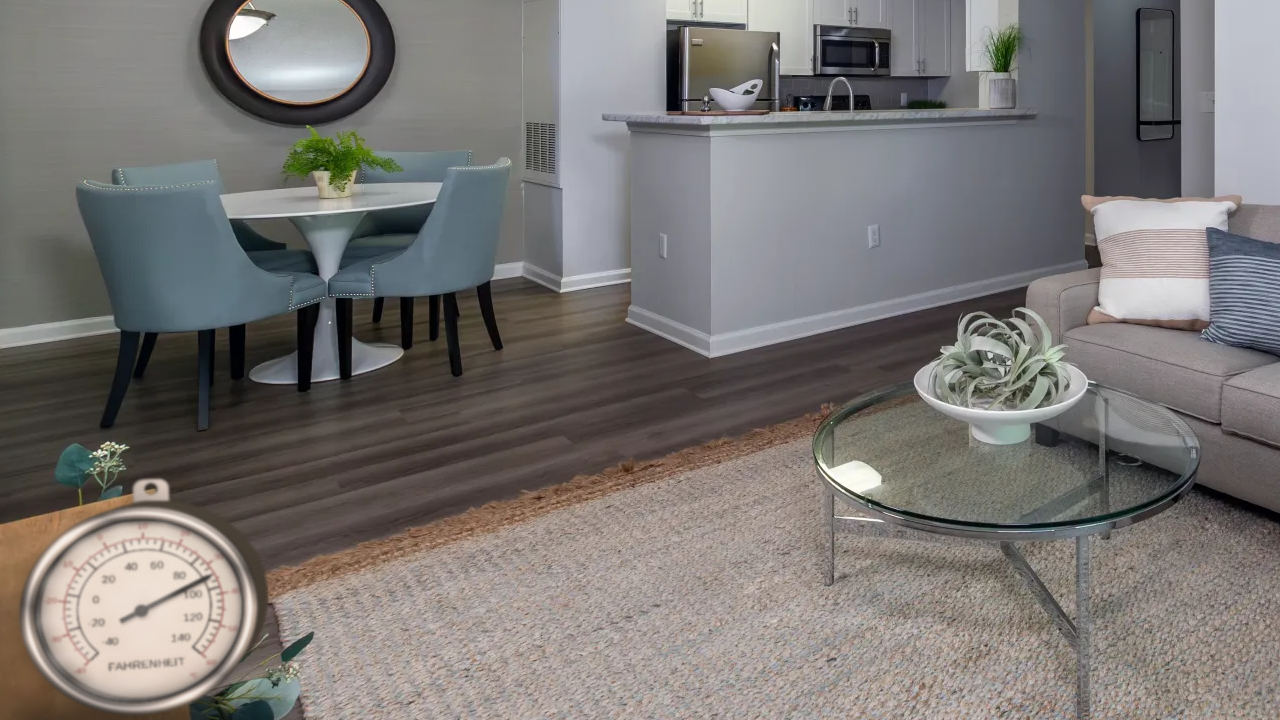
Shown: 92 °F
